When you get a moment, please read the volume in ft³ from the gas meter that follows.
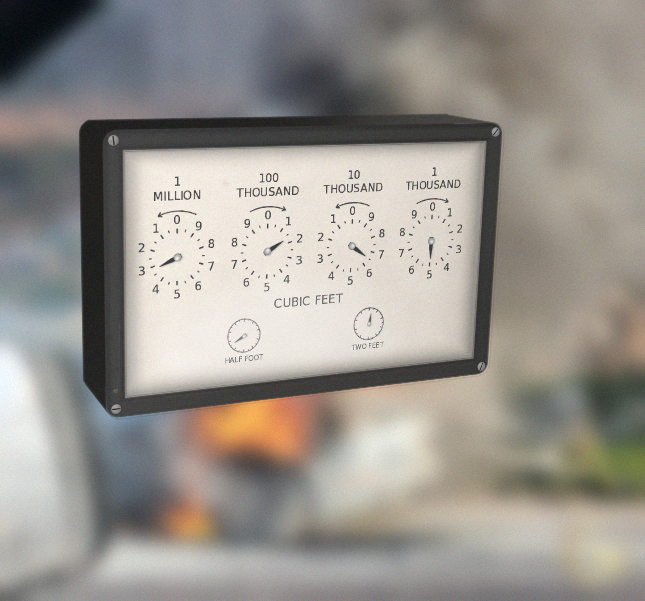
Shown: 316500 ft³
